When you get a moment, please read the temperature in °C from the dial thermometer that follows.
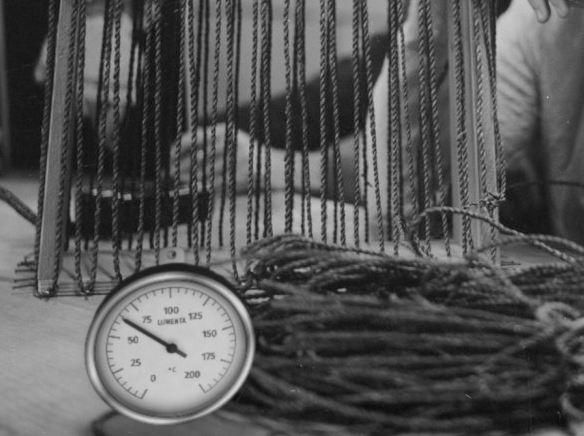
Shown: 65 °C
